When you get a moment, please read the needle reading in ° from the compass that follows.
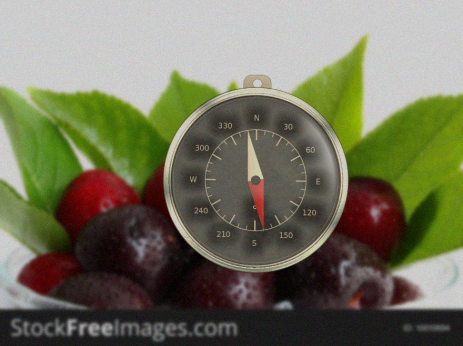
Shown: 170 °
